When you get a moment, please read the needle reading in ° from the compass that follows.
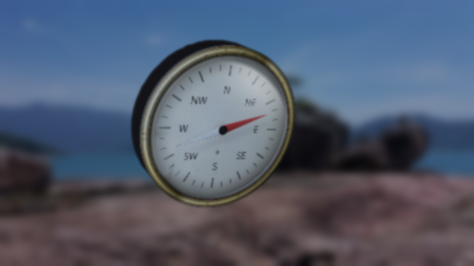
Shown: 70 °
